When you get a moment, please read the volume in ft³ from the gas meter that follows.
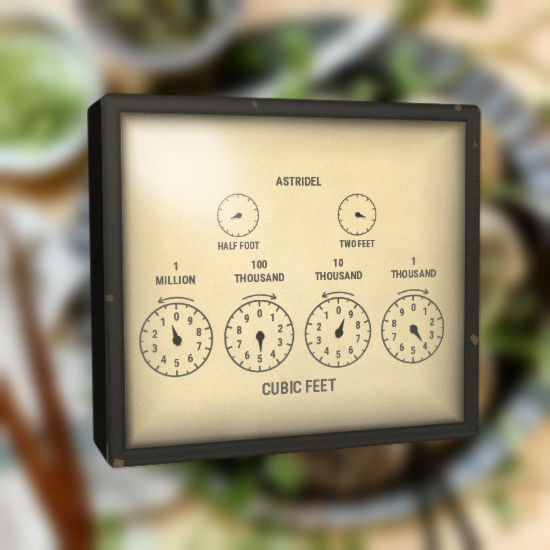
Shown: 49400 ft³
